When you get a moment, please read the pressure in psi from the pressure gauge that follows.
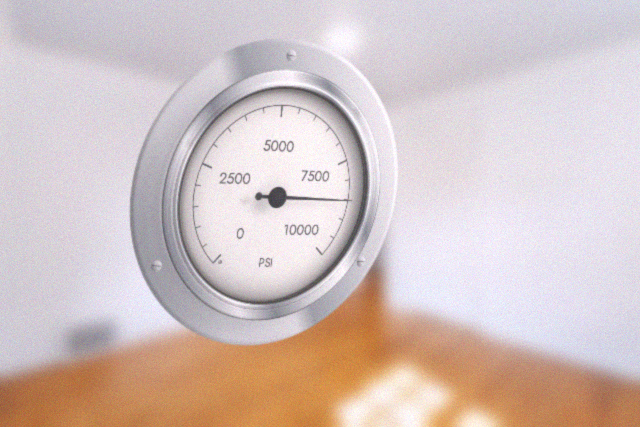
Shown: 8500 psi
